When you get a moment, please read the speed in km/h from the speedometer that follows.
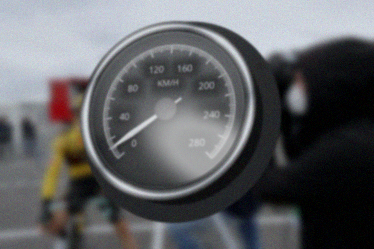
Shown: 10 km/h
